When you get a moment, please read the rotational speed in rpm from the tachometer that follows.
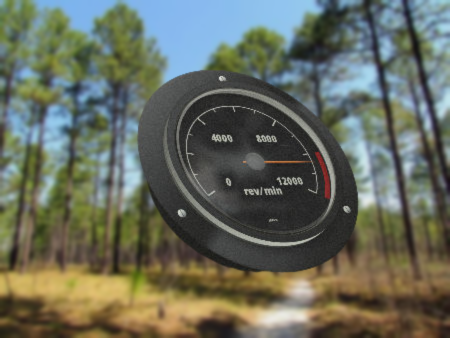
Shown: 10500 rpm
